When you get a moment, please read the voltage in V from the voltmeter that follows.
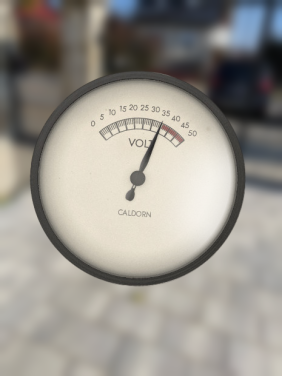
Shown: 35 V
